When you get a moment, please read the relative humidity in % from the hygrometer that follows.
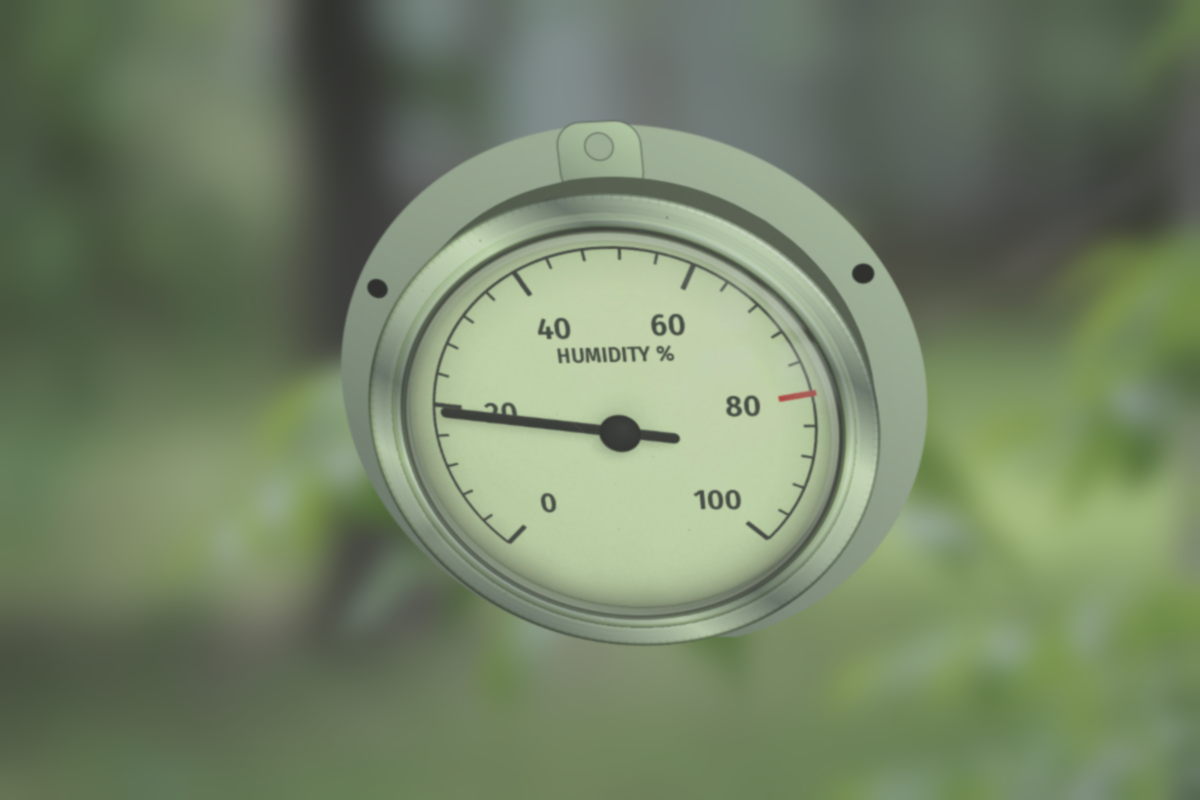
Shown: 20 %
